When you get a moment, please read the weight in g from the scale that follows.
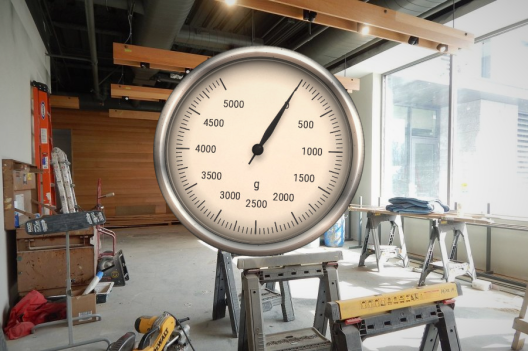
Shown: 0 g
